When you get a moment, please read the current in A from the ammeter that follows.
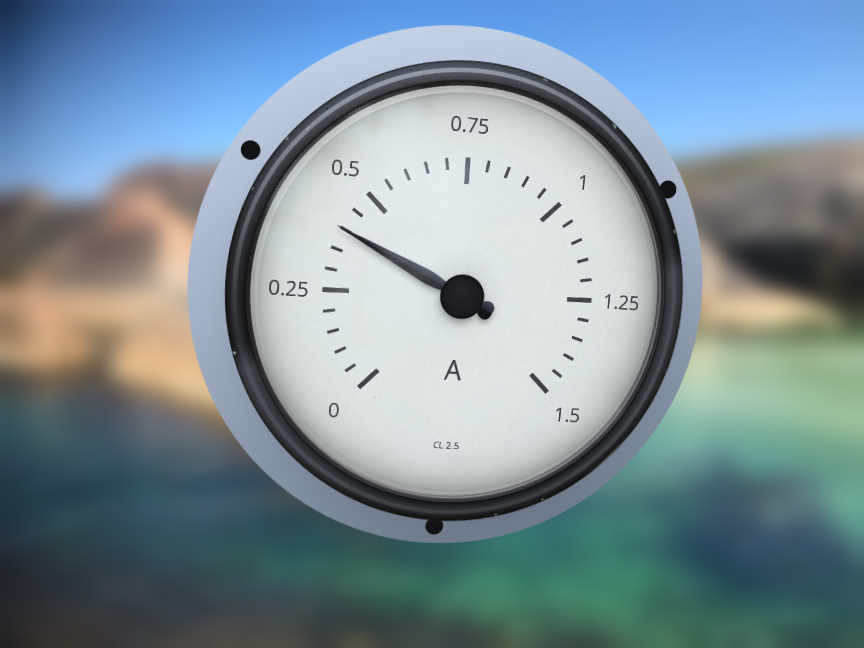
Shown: 0.4 A
